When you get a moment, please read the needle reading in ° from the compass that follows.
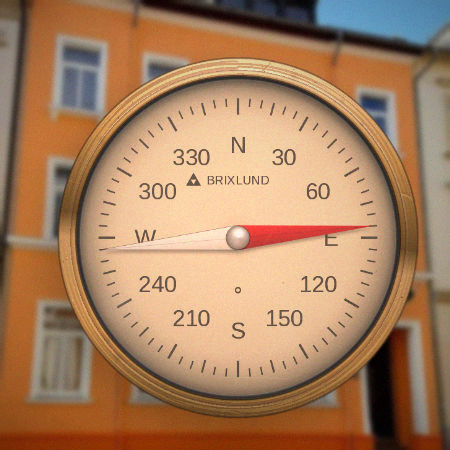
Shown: 85 °
